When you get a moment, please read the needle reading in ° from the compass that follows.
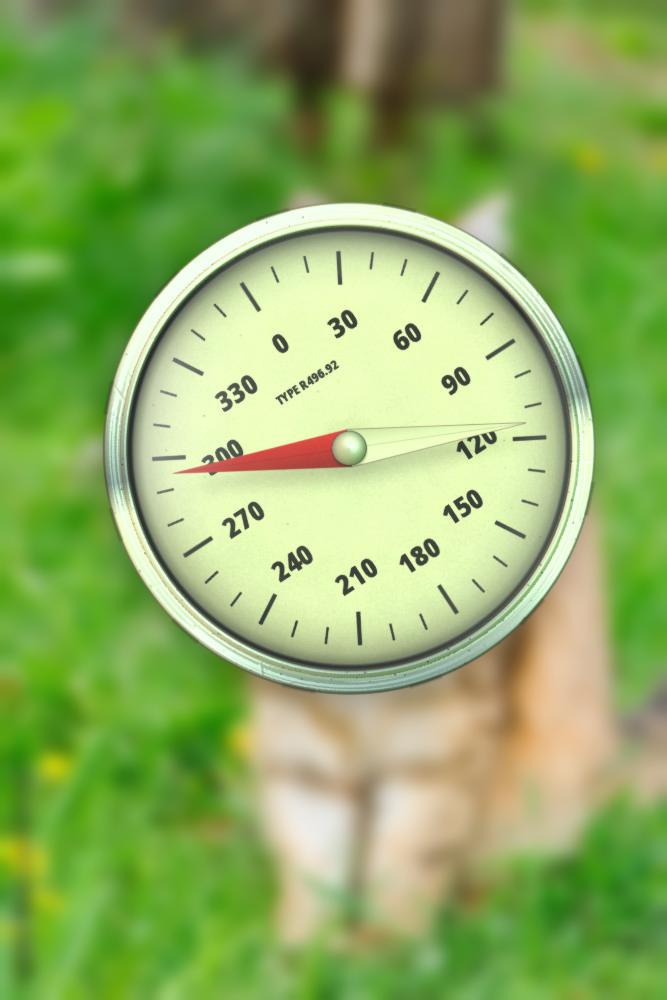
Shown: 295 °
